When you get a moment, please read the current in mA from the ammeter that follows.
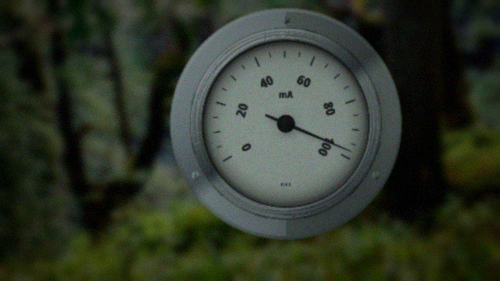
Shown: 97.5 mA
